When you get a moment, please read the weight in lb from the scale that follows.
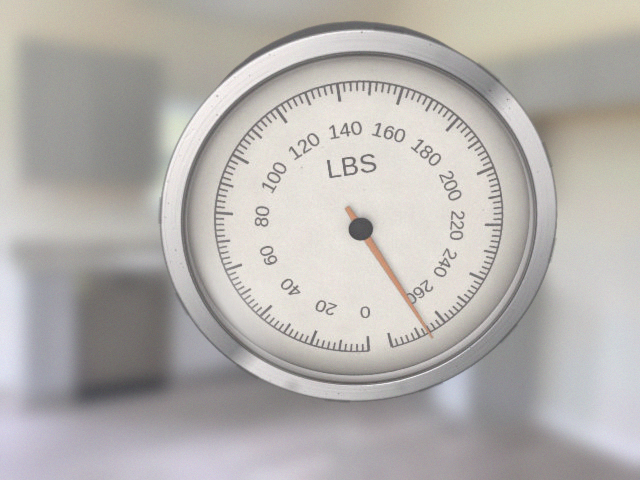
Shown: 266 lb
